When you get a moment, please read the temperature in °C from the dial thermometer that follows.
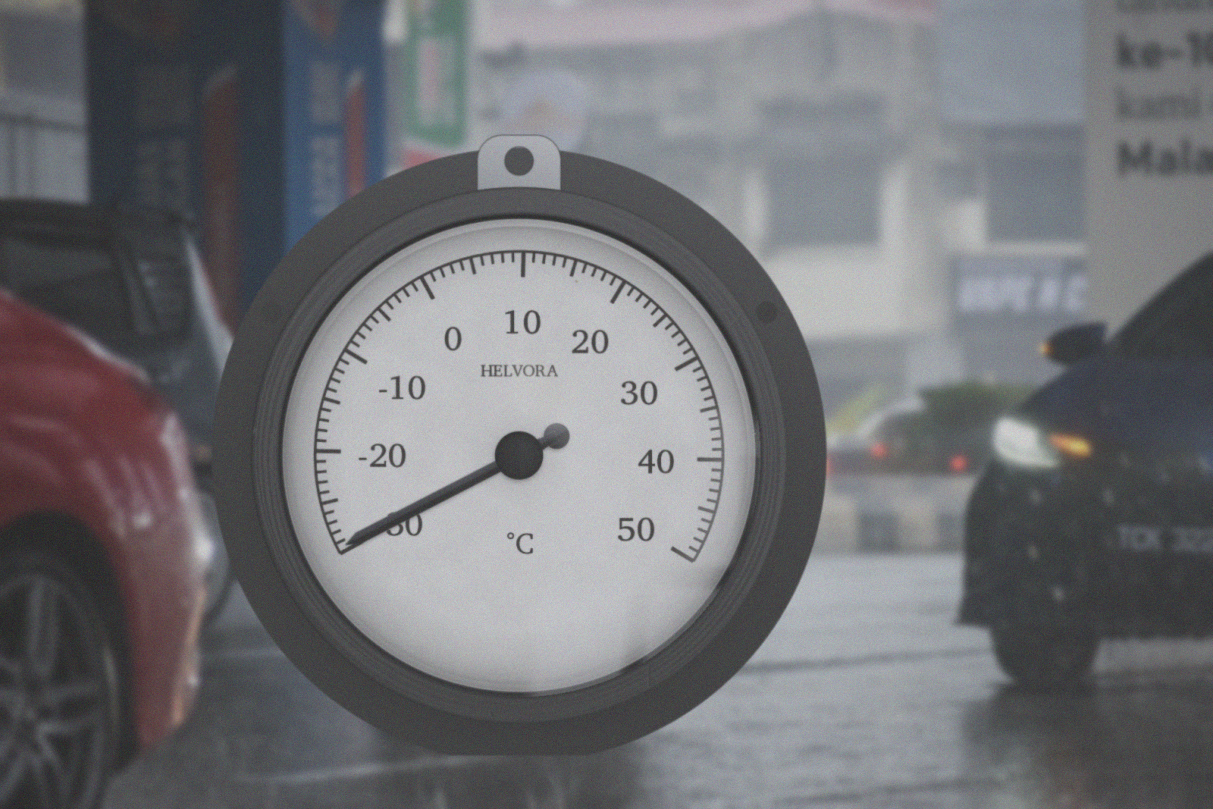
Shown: -29.5 °C
